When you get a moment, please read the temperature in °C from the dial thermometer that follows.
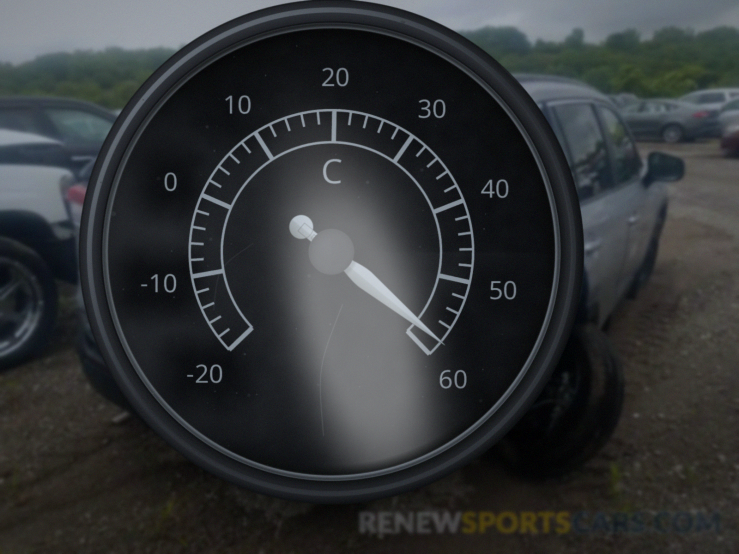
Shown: 58 °C
